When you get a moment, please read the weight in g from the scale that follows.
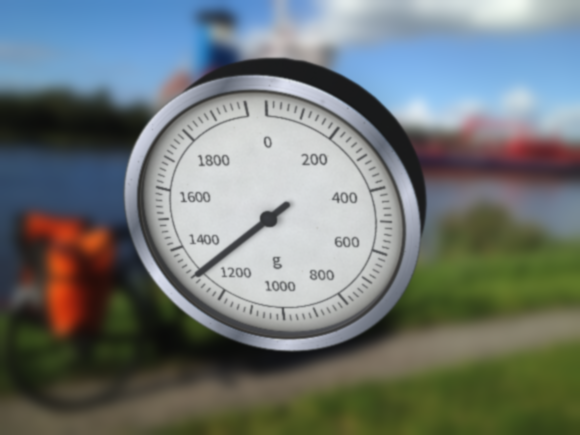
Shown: 1300 g
